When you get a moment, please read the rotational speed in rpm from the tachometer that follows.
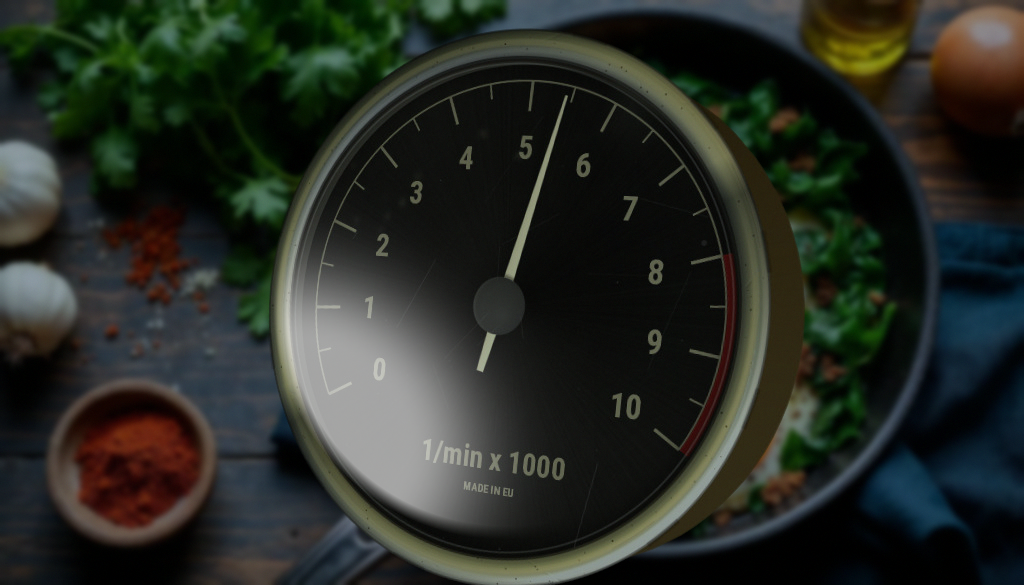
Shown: 5500 rpm
